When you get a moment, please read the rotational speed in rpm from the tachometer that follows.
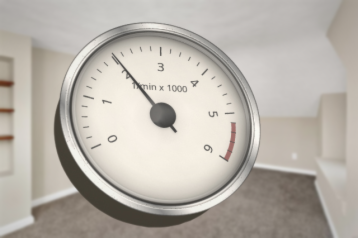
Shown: 2000 rpm
